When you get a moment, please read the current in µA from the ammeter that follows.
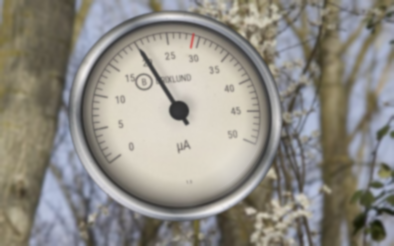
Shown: 20 µA
